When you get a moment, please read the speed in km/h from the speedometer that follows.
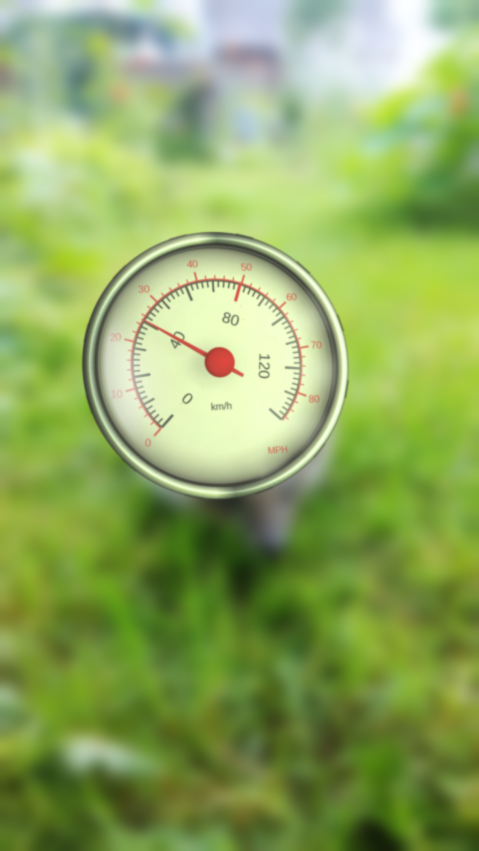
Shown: 40 km/h
